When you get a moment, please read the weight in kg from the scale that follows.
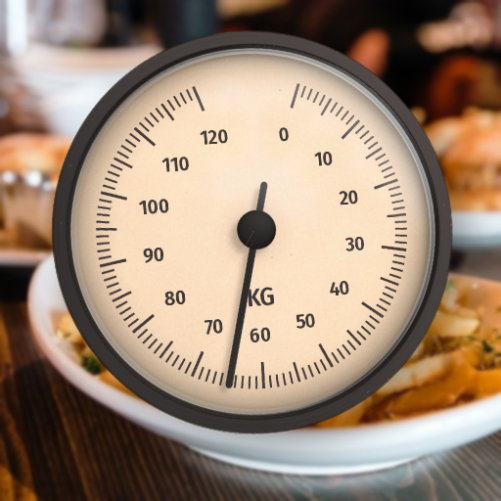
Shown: 65 kg
